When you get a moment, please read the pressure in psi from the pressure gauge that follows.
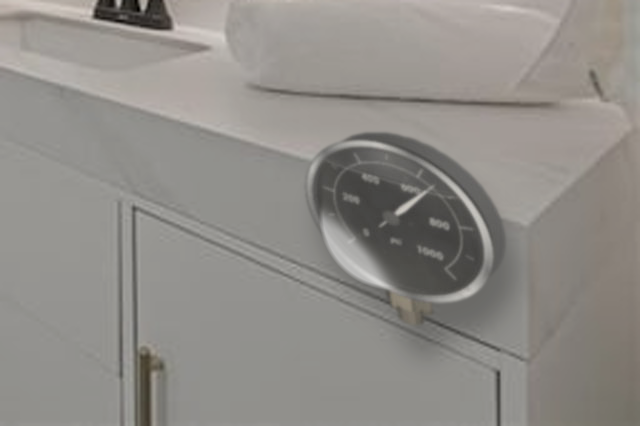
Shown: 650 psi
